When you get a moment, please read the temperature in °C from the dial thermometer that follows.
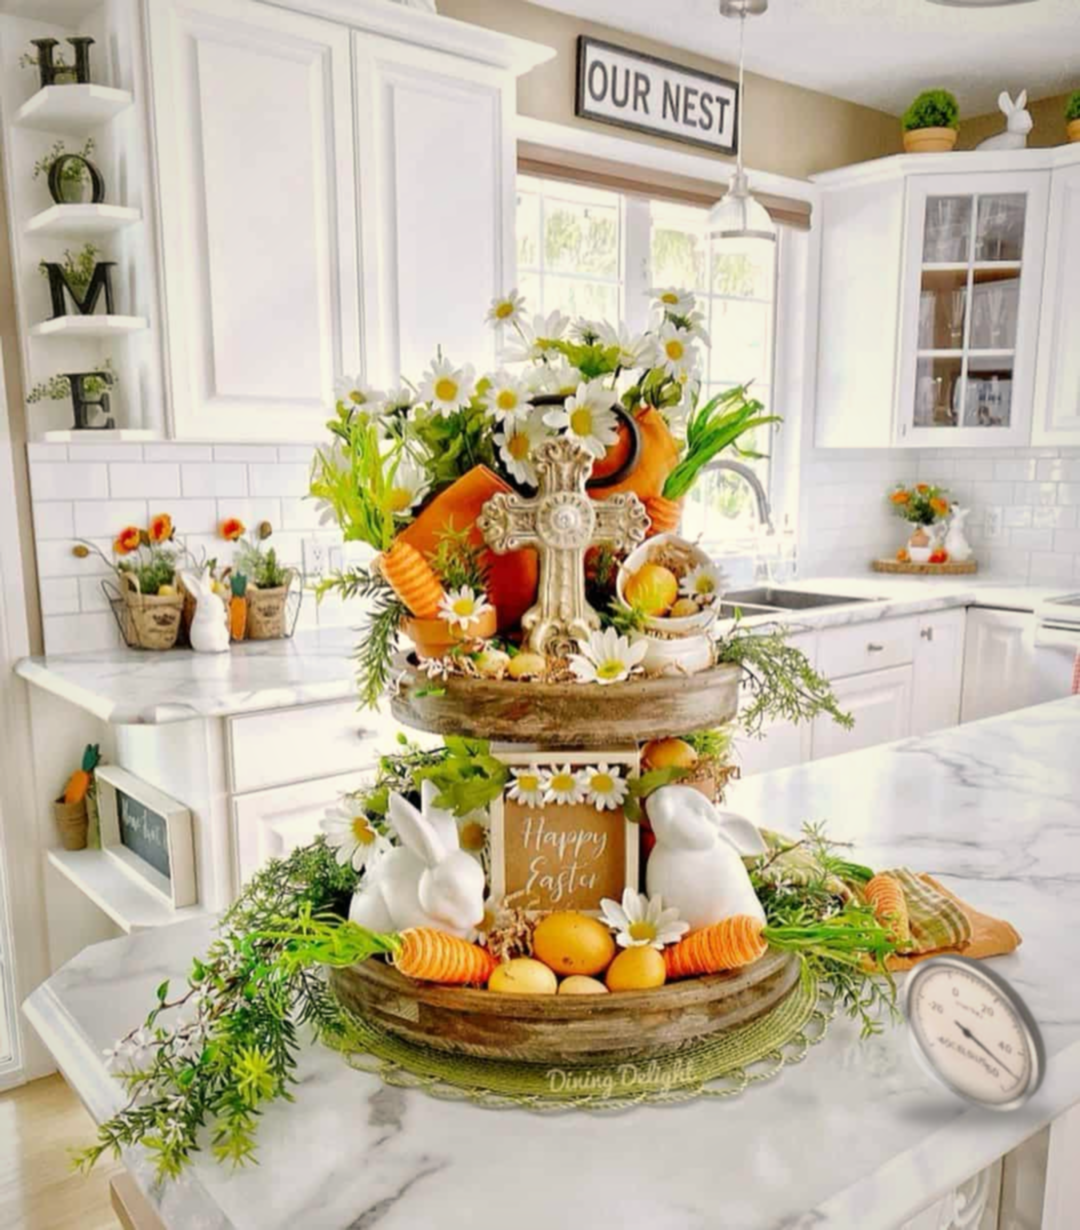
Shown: 50 °C
